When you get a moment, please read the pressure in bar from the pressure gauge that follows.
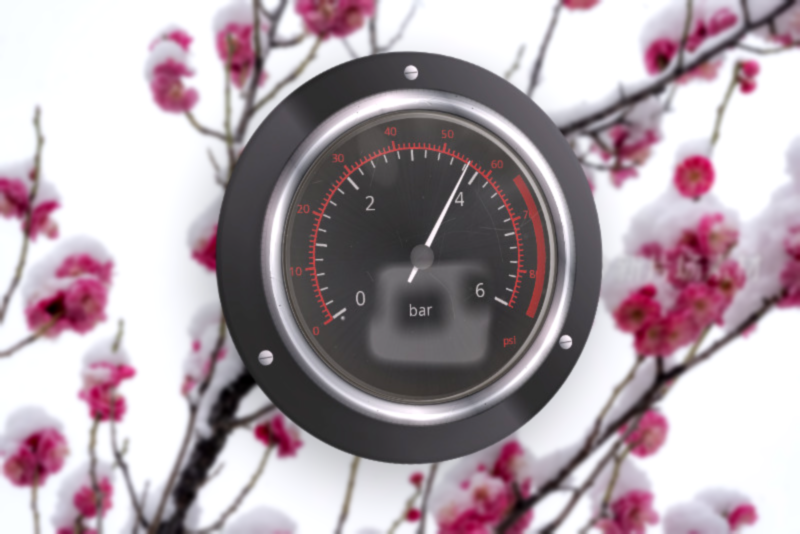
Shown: 3.8 bar
